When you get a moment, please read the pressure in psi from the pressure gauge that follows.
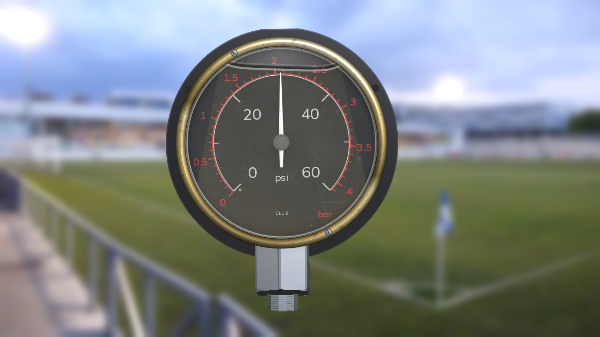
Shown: 30 psi
